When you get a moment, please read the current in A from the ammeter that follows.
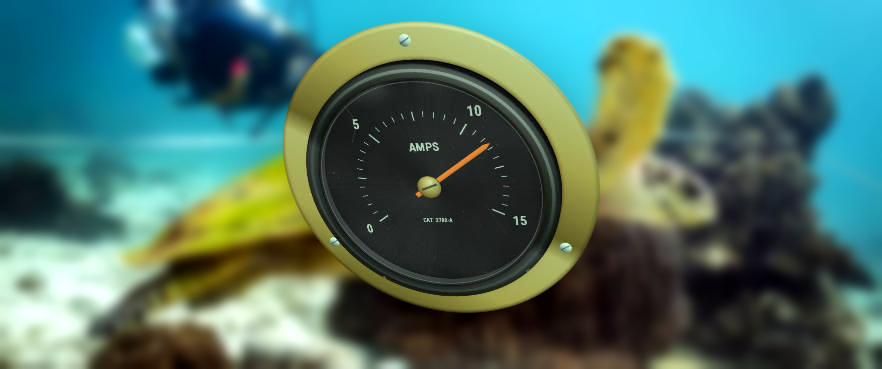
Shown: 11.25 A
